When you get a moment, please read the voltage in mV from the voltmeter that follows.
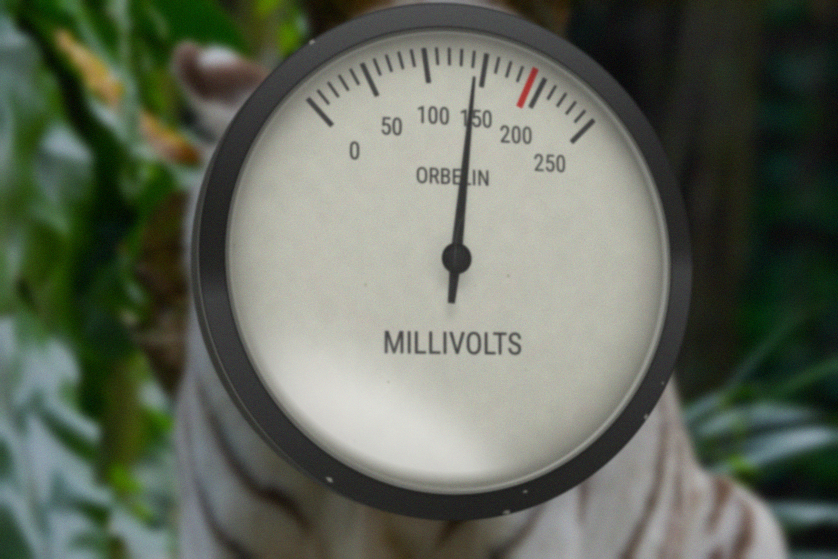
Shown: 140 mV
